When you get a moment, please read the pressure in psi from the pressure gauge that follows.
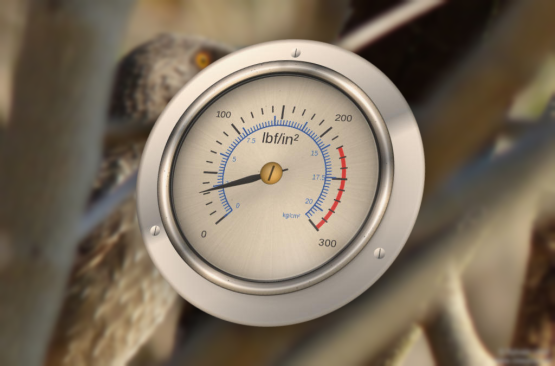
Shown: 30 psi
